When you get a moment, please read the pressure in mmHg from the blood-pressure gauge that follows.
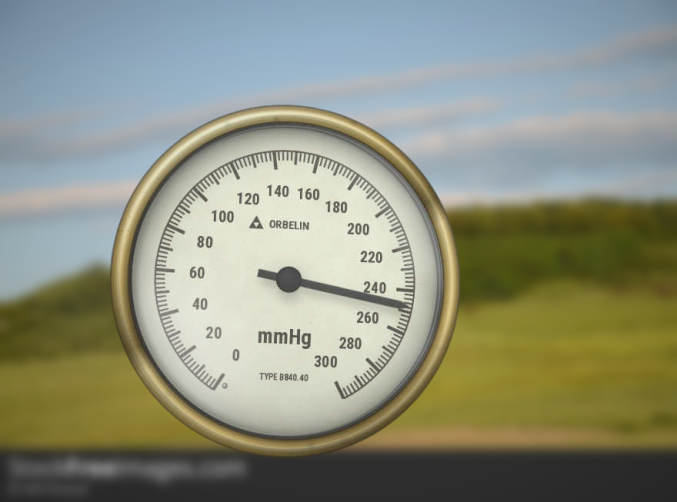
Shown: 248 mmHg
